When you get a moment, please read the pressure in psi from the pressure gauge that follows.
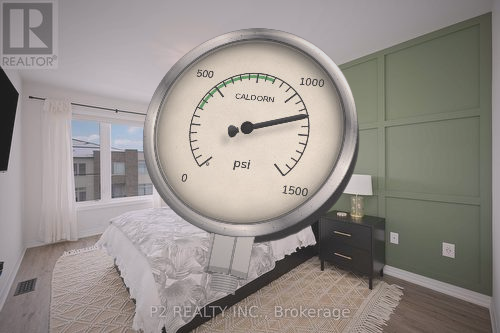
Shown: 1150 psi
